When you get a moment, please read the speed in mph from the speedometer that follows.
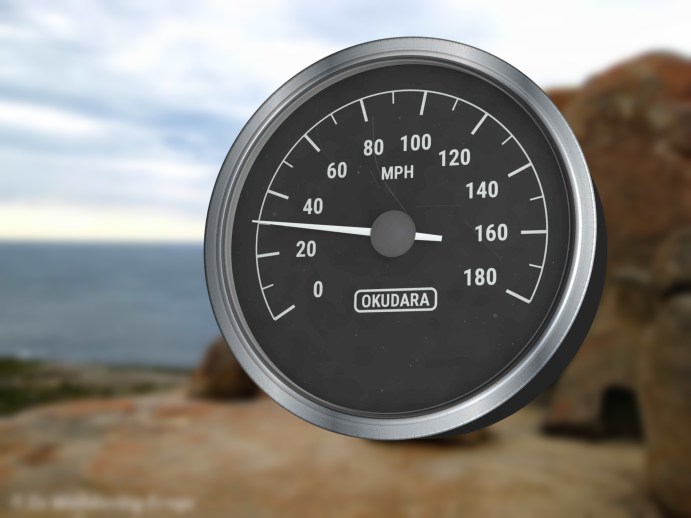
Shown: 30 mph
